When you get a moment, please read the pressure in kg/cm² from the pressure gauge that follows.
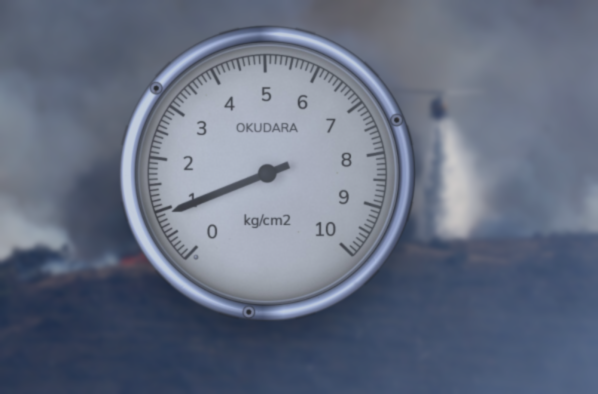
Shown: 0.9 kg/cm²
